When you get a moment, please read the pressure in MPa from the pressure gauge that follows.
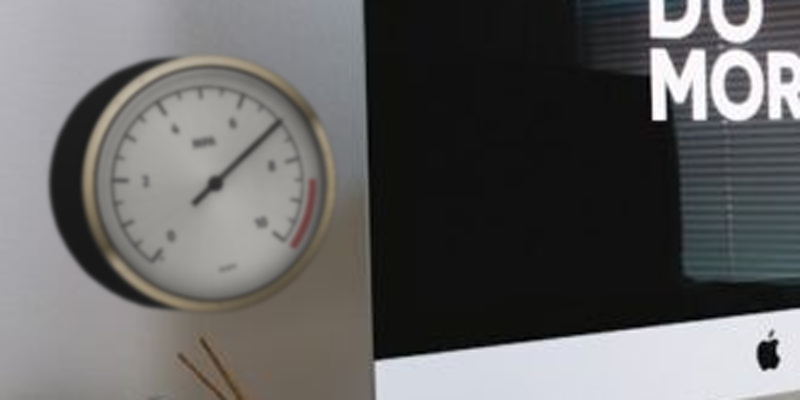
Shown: 7 MPa
